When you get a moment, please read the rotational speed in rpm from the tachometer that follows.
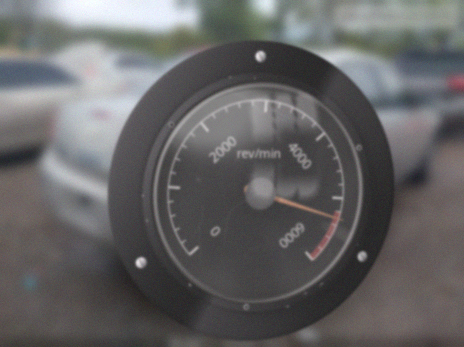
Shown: 5300 rpm
